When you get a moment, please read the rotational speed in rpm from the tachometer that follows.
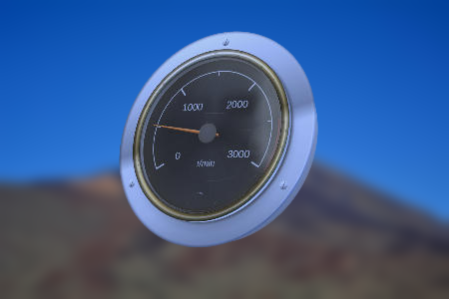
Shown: 500 rpm
